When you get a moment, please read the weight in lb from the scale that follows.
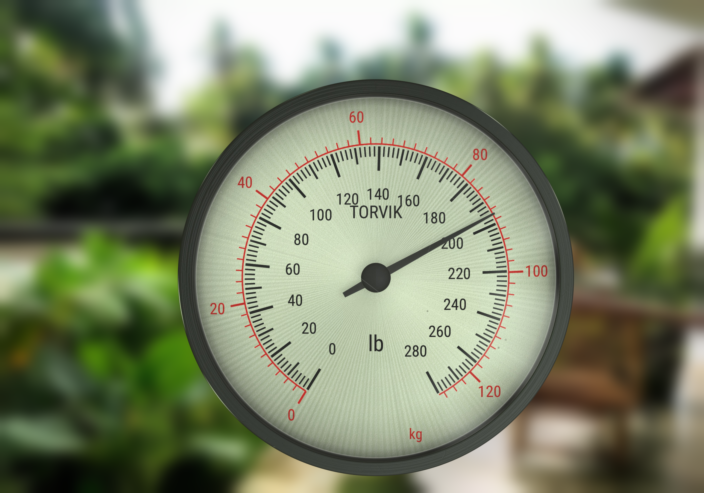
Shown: 196 lb
